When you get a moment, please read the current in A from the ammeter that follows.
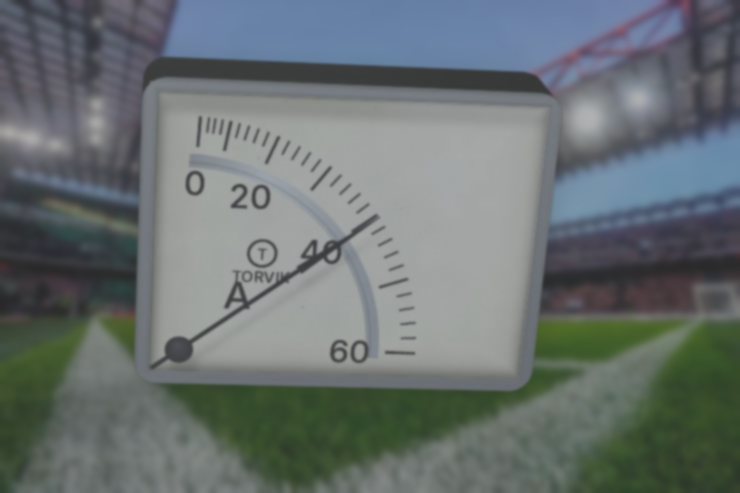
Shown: 40 A
